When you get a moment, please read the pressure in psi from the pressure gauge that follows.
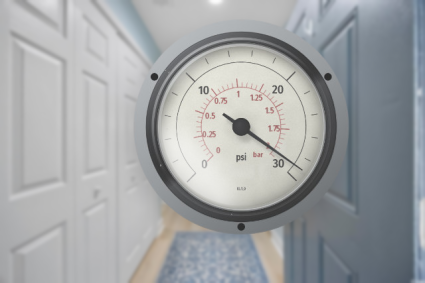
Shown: 29 psi
